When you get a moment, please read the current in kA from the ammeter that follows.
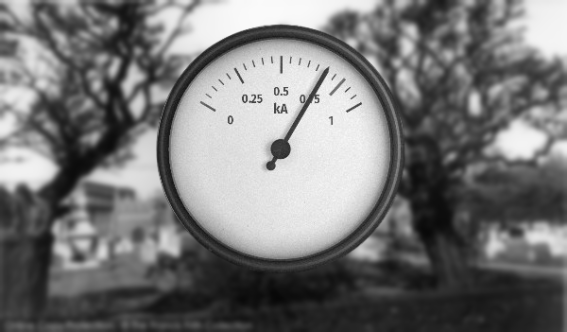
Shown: 0.75 kA
